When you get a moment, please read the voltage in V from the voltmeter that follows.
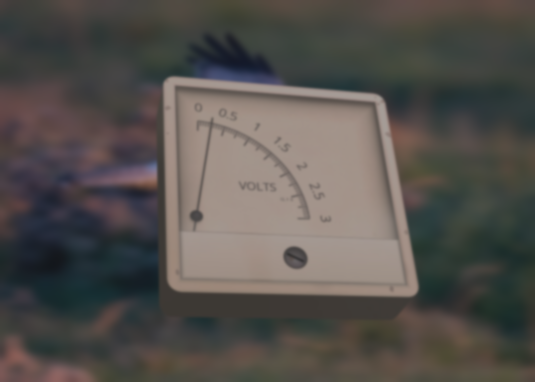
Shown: 0.25 V
